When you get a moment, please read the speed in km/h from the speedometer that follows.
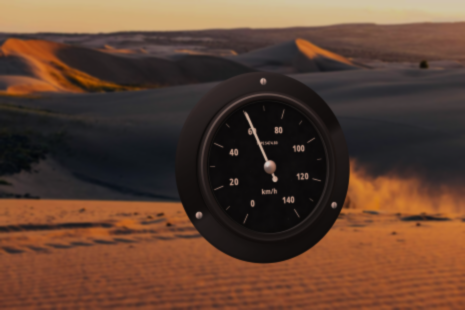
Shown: 60 km/h
